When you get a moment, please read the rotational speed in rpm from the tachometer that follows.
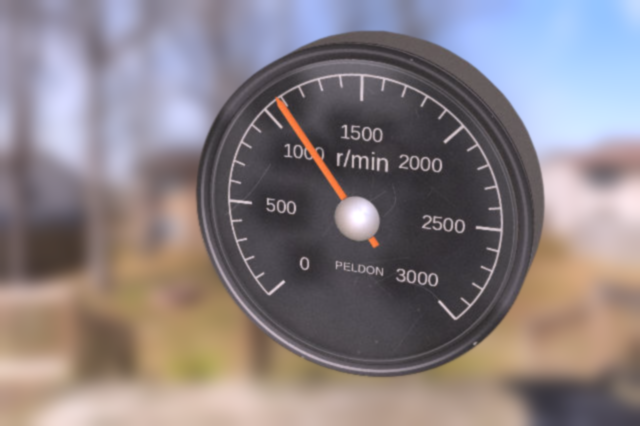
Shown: 1100 rpm
